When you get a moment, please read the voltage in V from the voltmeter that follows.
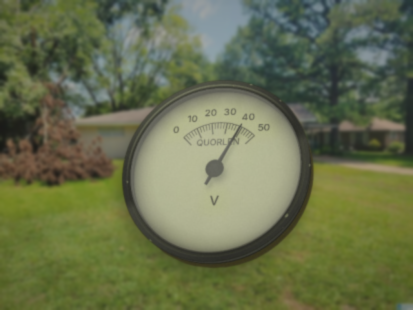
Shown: 40 V
